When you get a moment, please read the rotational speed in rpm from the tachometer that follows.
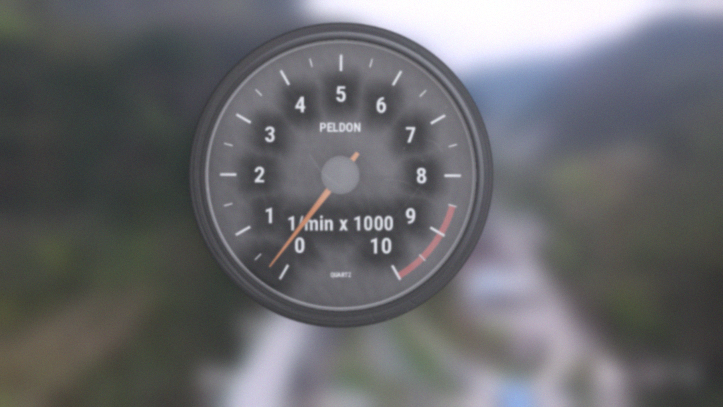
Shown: 250 rpm
